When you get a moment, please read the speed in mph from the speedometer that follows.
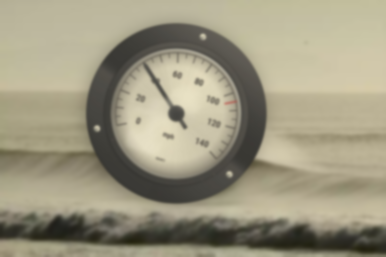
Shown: 40 mph
